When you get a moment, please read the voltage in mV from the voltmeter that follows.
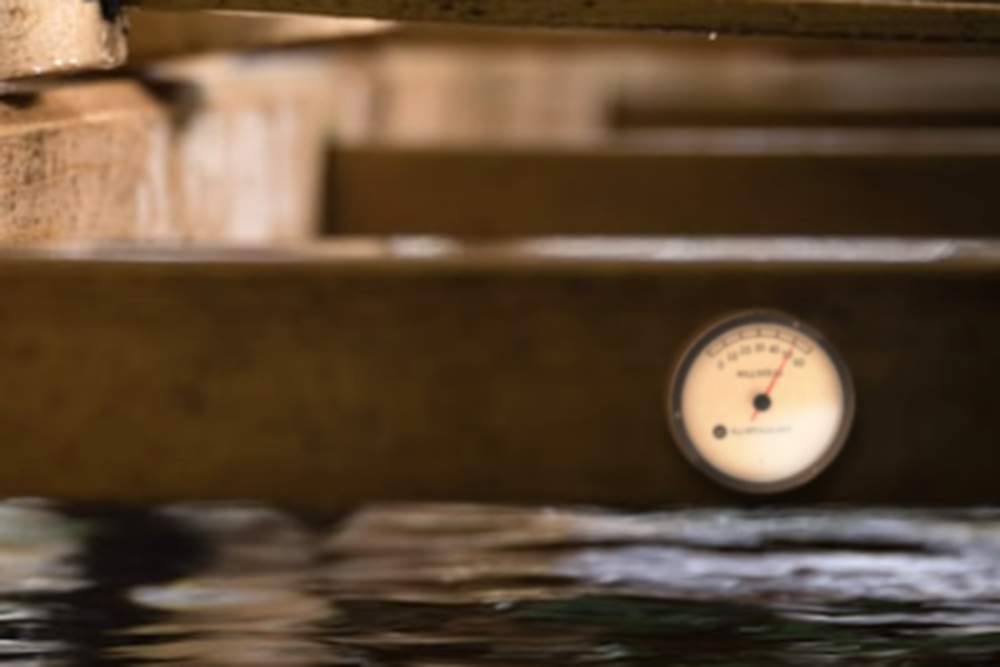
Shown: 50 mV
